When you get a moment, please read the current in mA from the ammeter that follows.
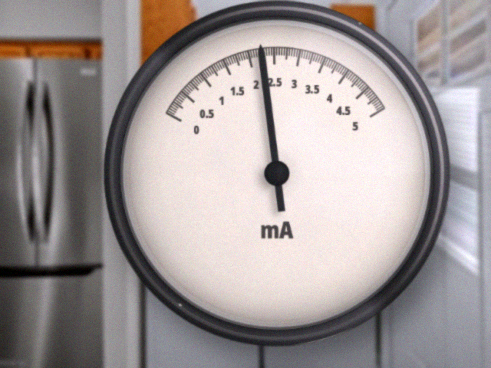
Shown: 2.25 mA
